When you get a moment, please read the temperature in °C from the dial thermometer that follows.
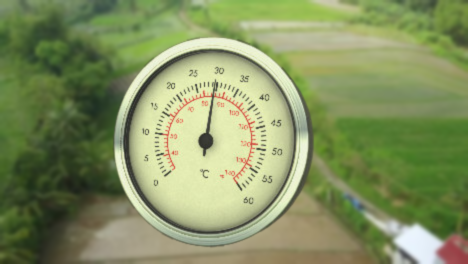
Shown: 30 °C
